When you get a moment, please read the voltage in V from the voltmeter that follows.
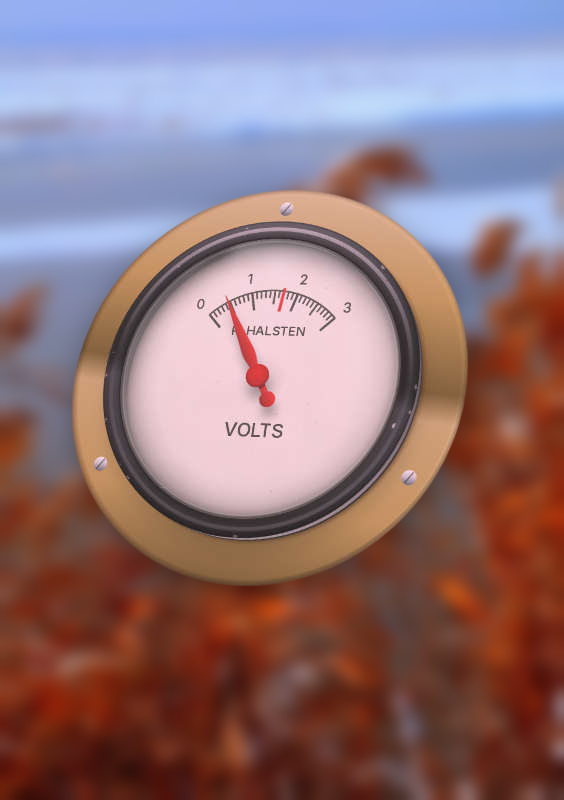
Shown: 0.5 V
